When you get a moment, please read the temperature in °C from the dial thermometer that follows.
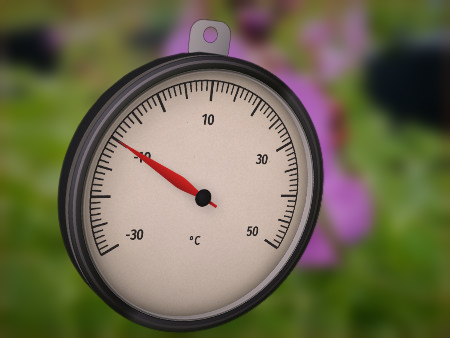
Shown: -10 °C
